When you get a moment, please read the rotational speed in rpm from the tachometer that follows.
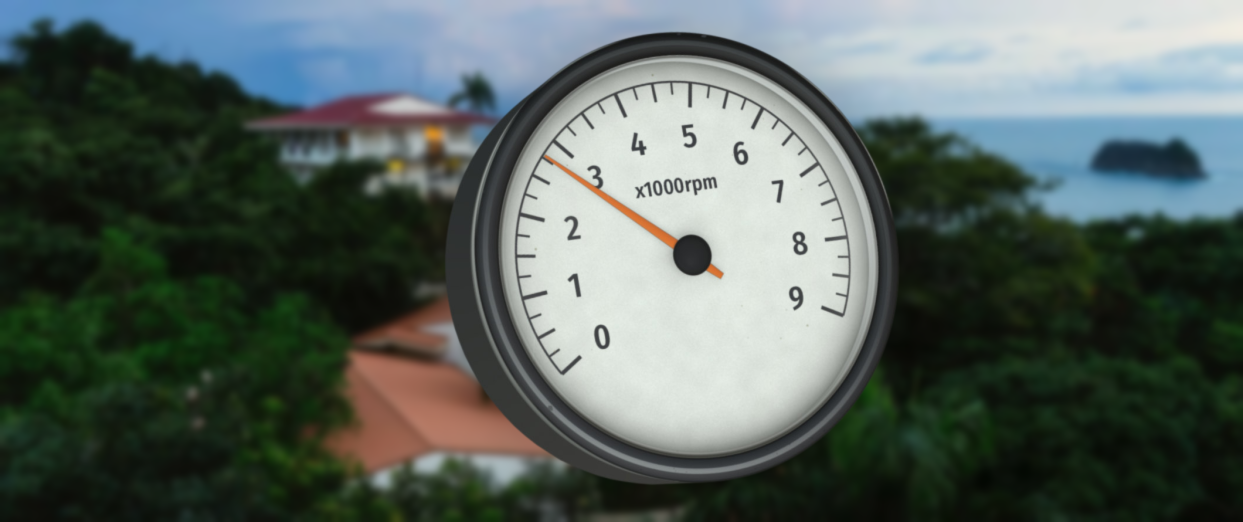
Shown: 2750 rpm
